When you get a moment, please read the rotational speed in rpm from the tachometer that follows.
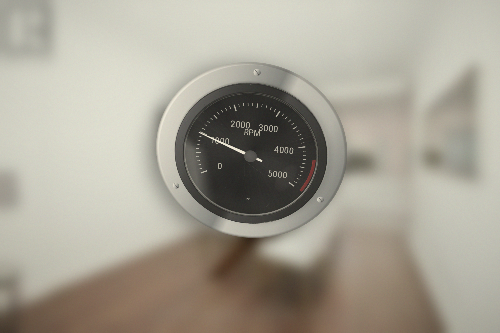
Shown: 1000 rpm
